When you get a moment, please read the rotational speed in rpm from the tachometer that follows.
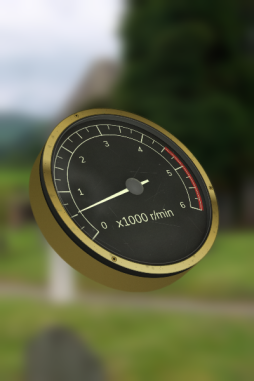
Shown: 500 rpm
